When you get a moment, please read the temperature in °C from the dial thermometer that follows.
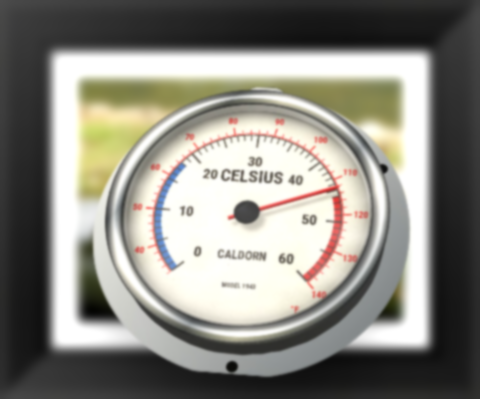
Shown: 45 °C
